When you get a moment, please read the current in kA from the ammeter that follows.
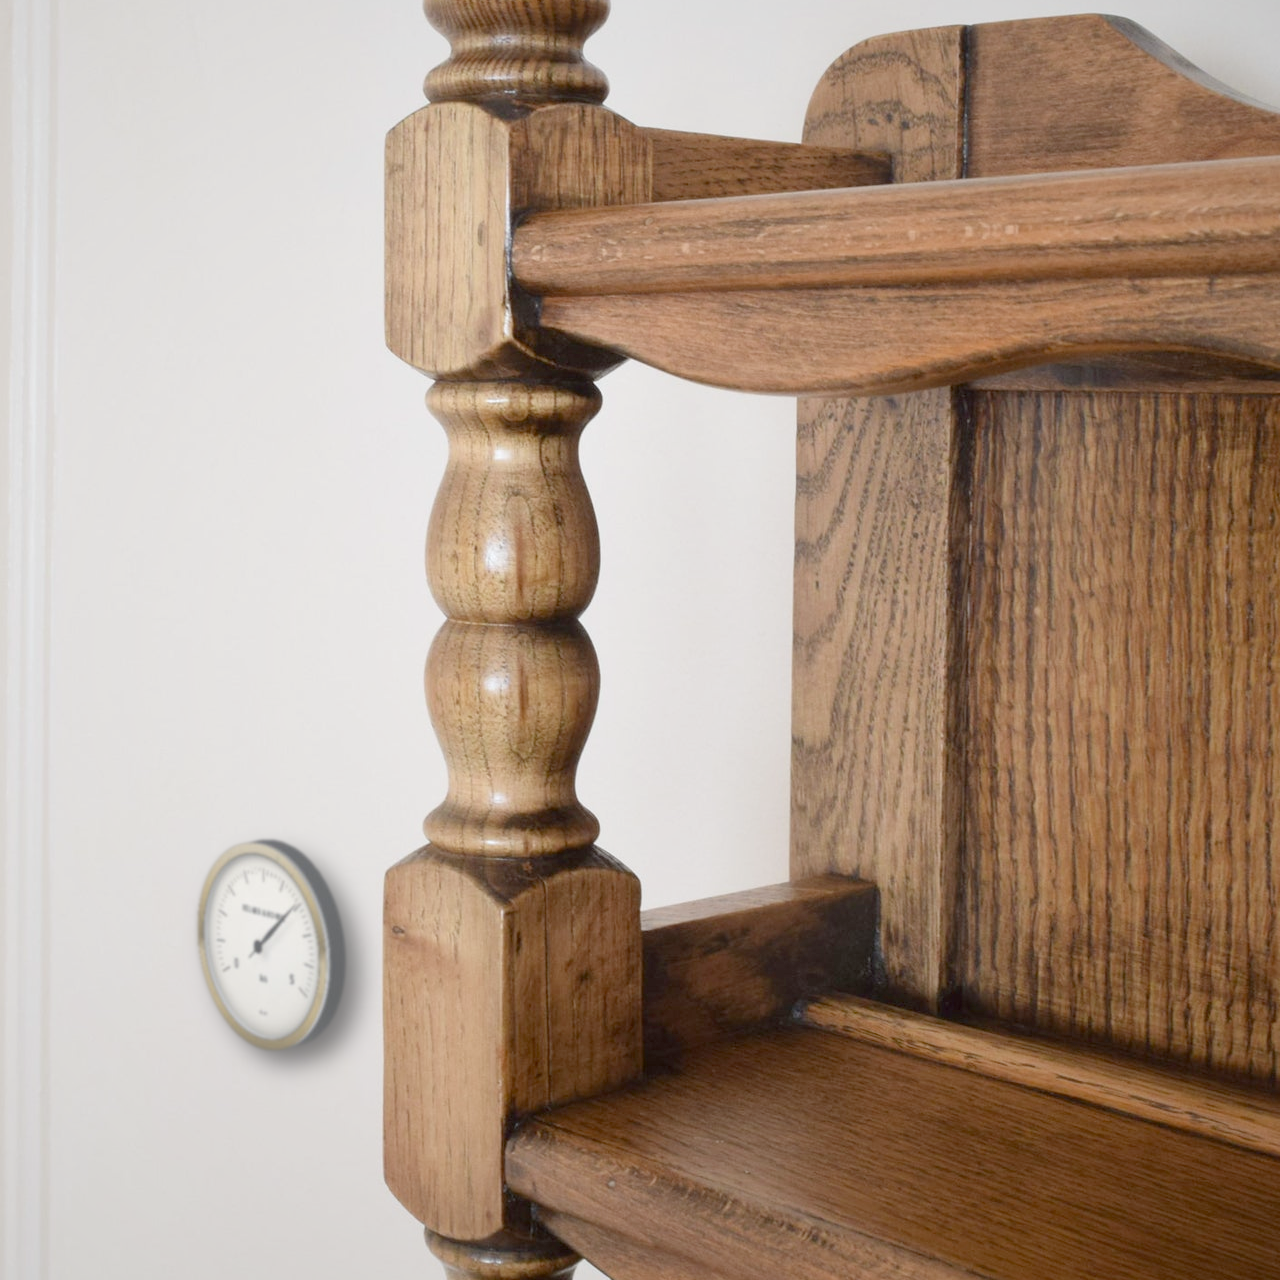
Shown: 3.5 kA
